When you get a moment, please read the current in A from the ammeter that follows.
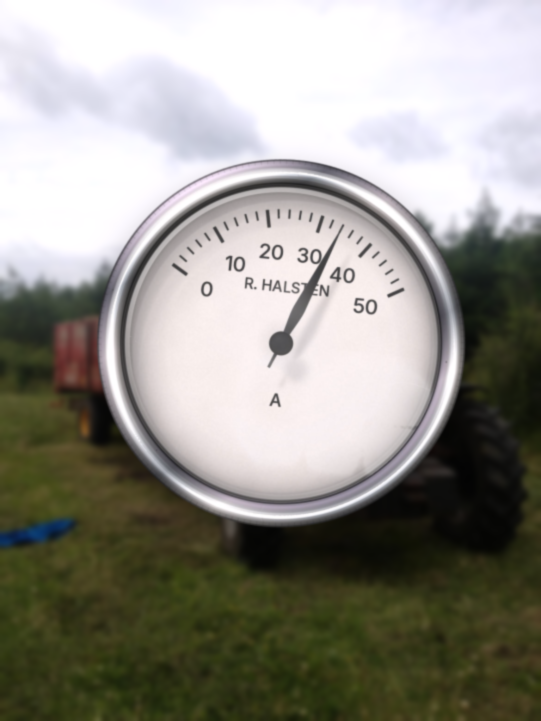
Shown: 34 A
